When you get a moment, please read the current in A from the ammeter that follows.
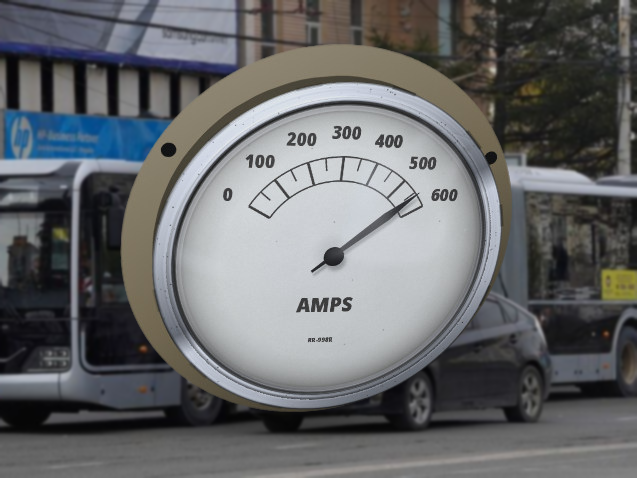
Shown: 550 A
